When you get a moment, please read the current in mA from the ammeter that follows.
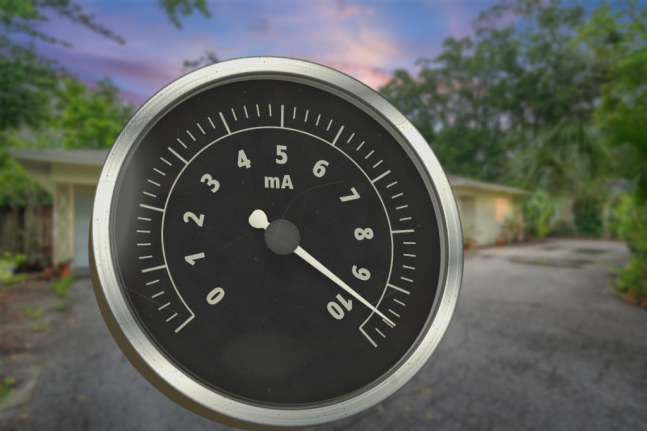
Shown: 9.6 mA
